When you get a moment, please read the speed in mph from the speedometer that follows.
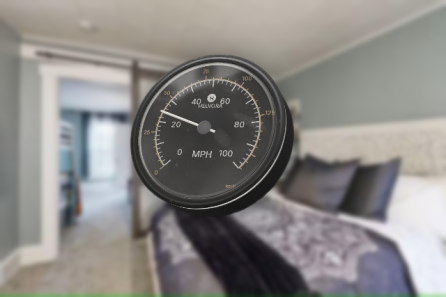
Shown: 24 mph
